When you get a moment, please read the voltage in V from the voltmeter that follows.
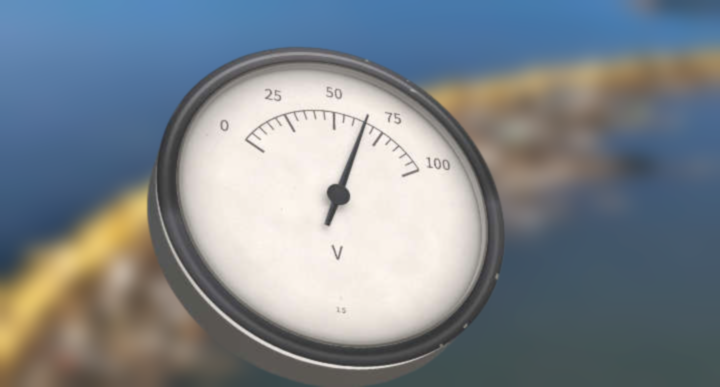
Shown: 65 V
